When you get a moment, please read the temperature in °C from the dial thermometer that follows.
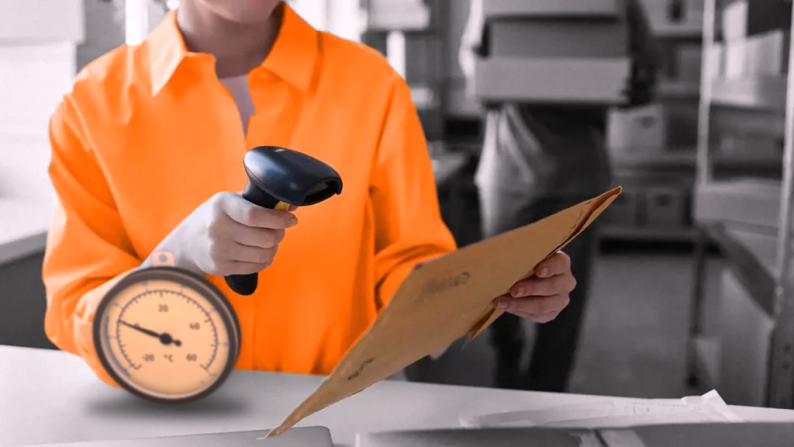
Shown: 0 °C
